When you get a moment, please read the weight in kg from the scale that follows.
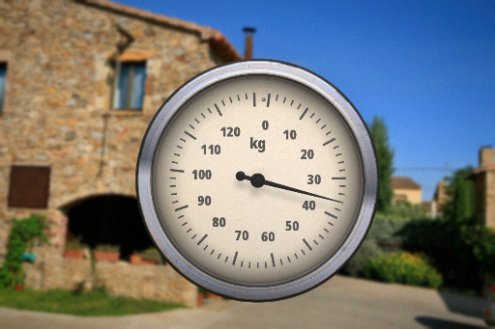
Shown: 36 kg
